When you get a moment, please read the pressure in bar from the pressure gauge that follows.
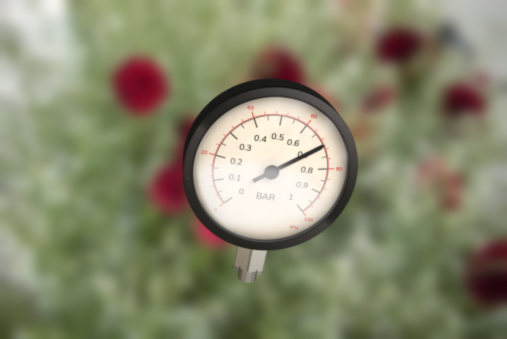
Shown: 0.7 bar
